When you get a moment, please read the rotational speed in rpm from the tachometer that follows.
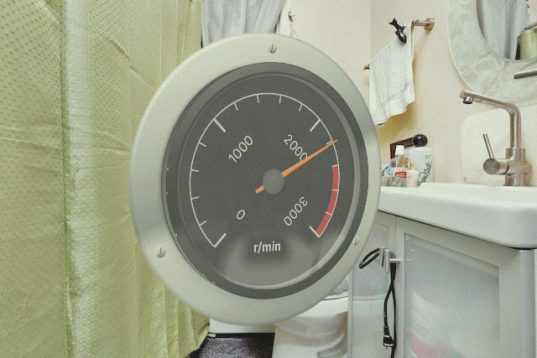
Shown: 2200 rpm
